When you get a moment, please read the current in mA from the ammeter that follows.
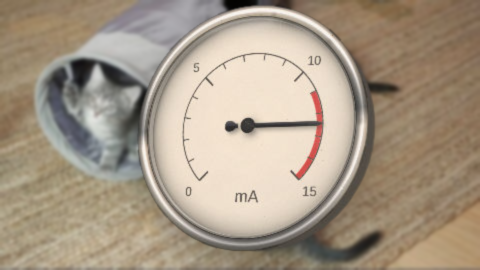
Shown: 12.5 mA
